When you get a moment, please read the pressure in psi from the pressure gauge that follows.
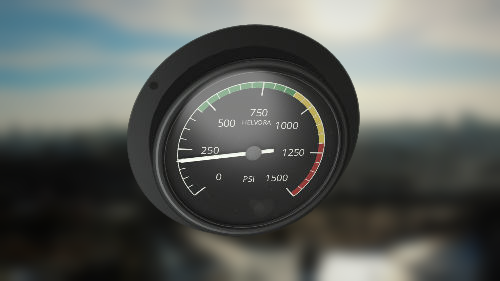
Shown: 200 psi
